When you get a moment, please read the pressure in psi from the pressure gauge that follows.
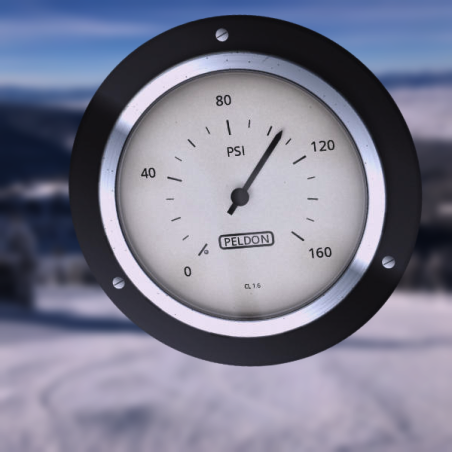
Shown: 105 psi
